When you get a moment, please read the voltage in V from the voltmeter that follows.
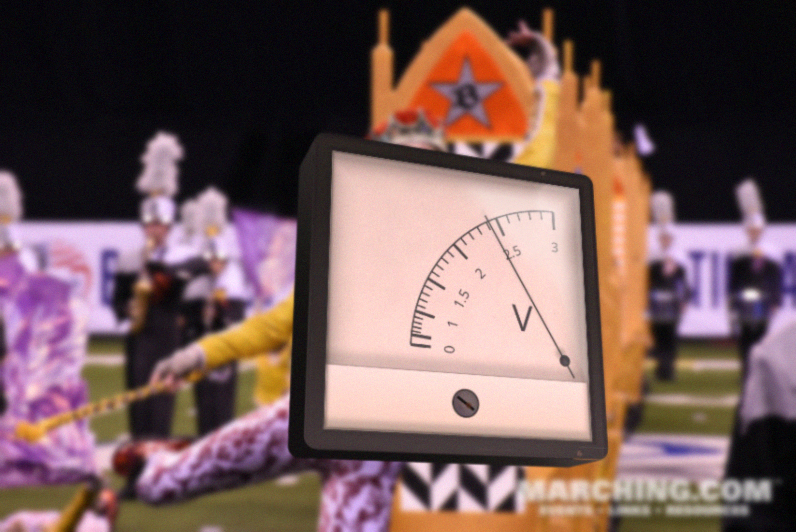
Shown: 2.4 V
